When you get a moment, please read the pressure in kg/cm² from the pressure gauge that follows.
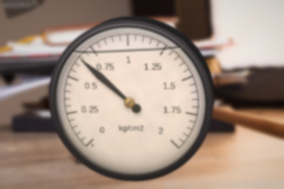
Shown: 0.65 kg/cm²
